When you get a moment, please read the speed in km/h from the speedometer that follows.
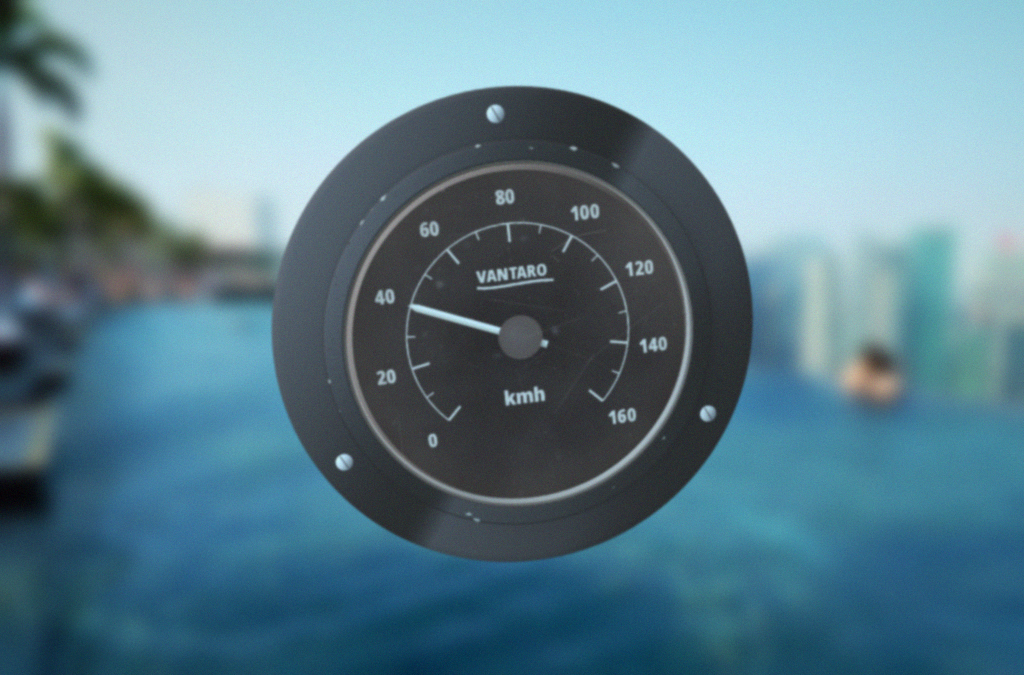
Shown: 40 km/h
